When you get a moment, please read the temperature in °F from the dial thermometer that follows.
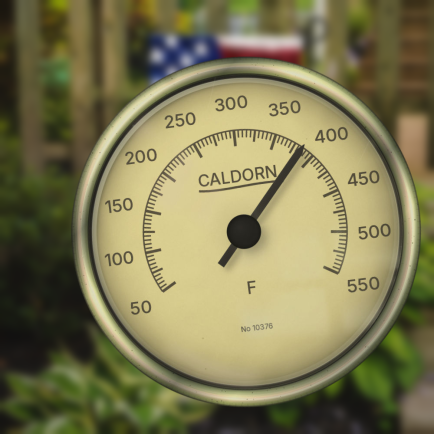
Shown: 385 °F
